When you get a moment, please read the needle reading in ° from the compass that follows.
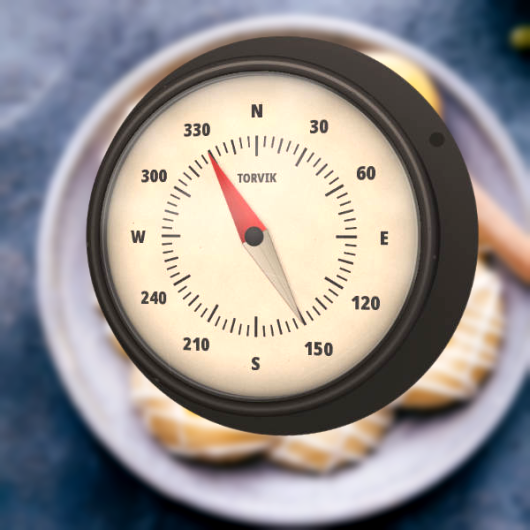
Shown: 330 °
